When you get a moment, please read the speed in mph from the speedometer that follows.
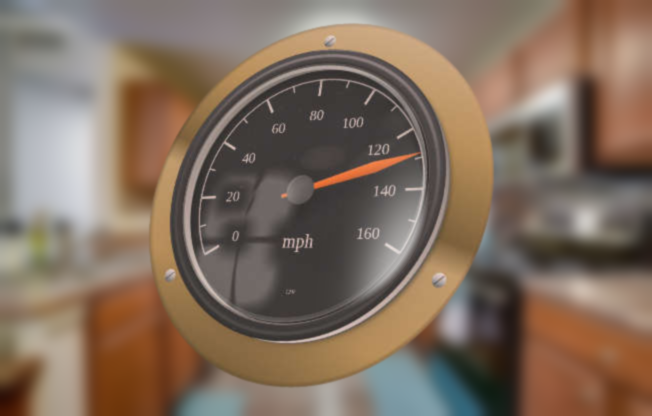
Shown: 130 mph
